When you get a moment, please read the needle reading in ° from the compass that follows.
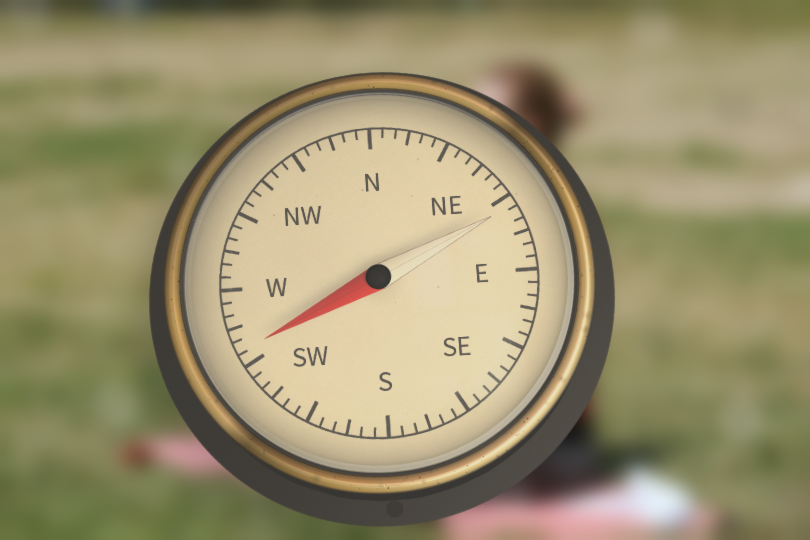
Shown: 245 °
